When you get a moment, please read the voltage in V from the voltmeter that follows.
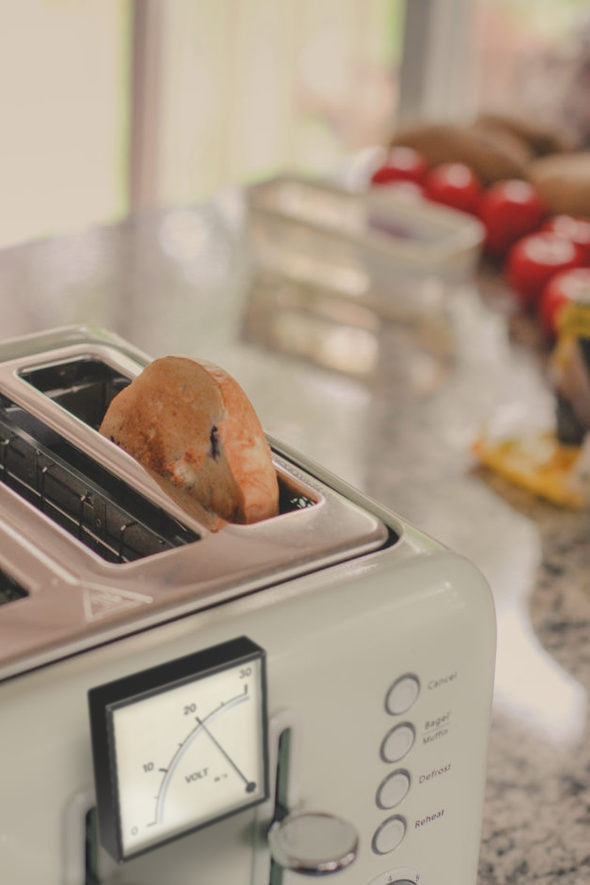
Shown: 20 V
